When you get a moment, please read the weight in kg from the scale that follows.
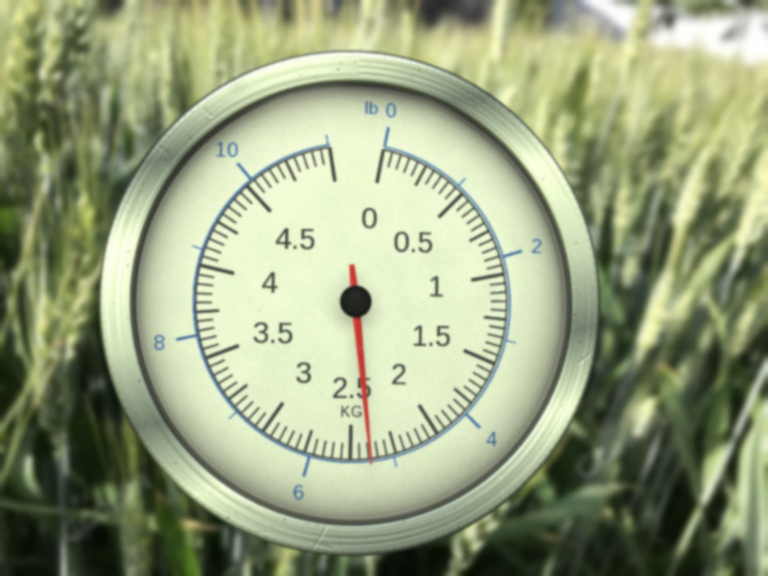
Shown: 2.4 kg
